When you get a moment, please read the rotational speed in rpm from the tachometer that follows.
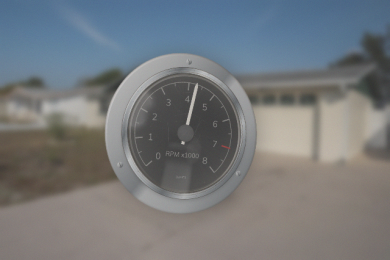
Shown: 4250 rpm
